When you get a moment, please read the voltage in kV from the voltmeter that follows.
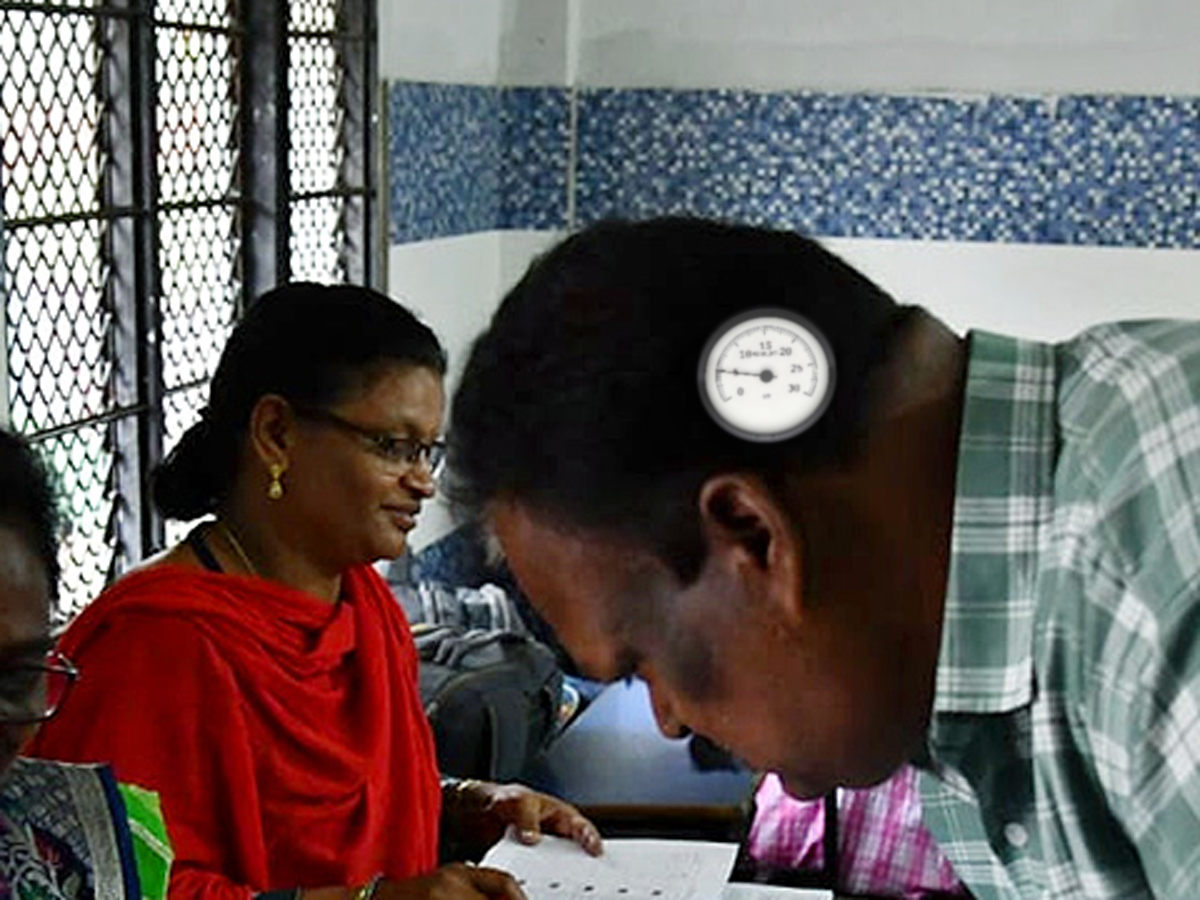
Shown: 5 kV
